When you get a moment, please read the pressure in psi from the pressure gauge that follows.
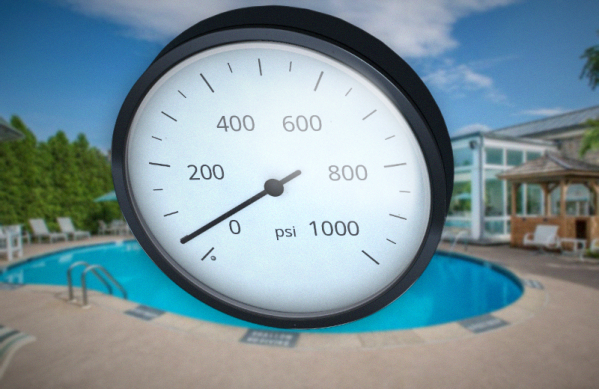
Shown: 50 psi
